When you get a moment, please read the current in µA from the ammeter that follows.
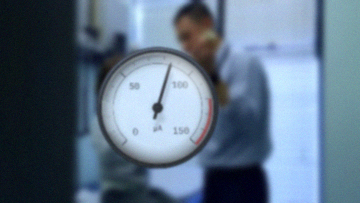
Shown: 85 µA
